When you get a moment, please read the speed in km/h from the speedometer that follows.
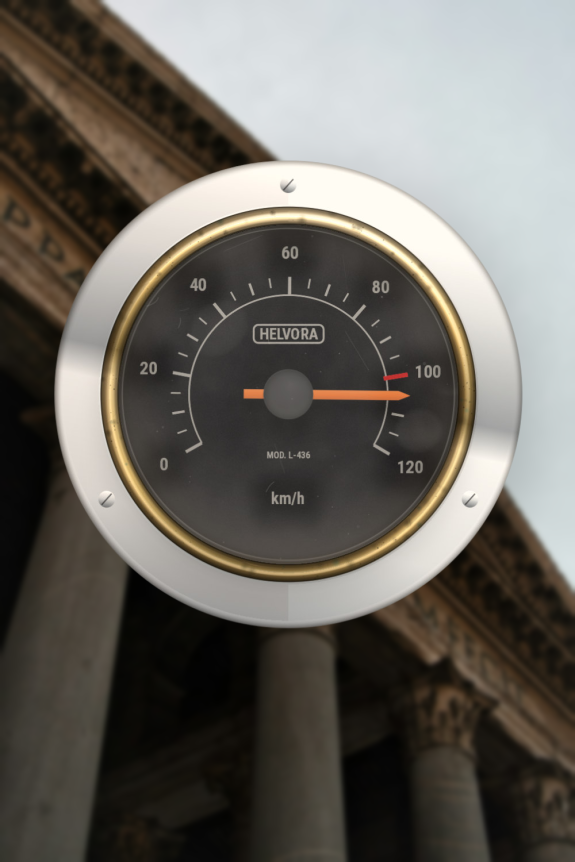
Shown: 105 km/h
